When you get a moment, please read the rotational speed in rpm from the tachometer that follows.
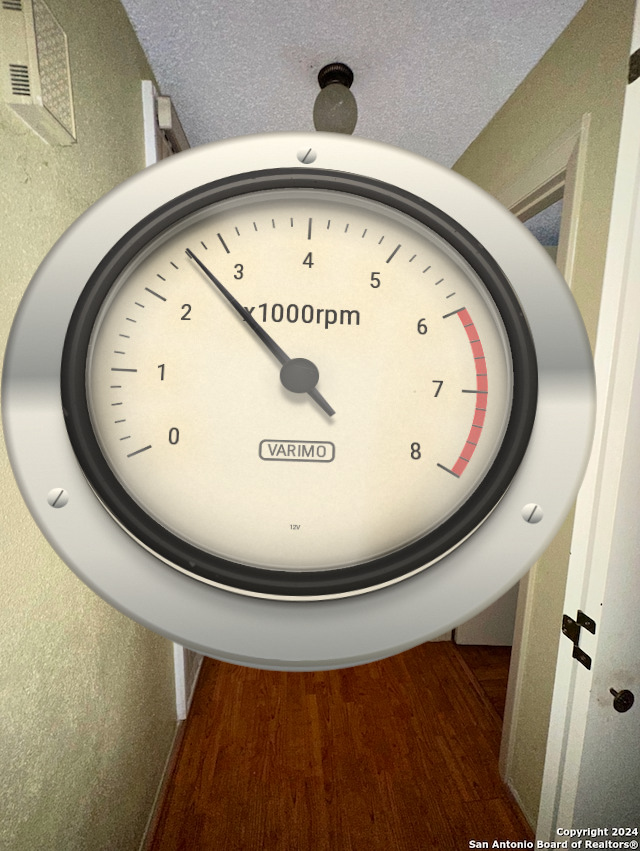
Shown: 2600 rpm
